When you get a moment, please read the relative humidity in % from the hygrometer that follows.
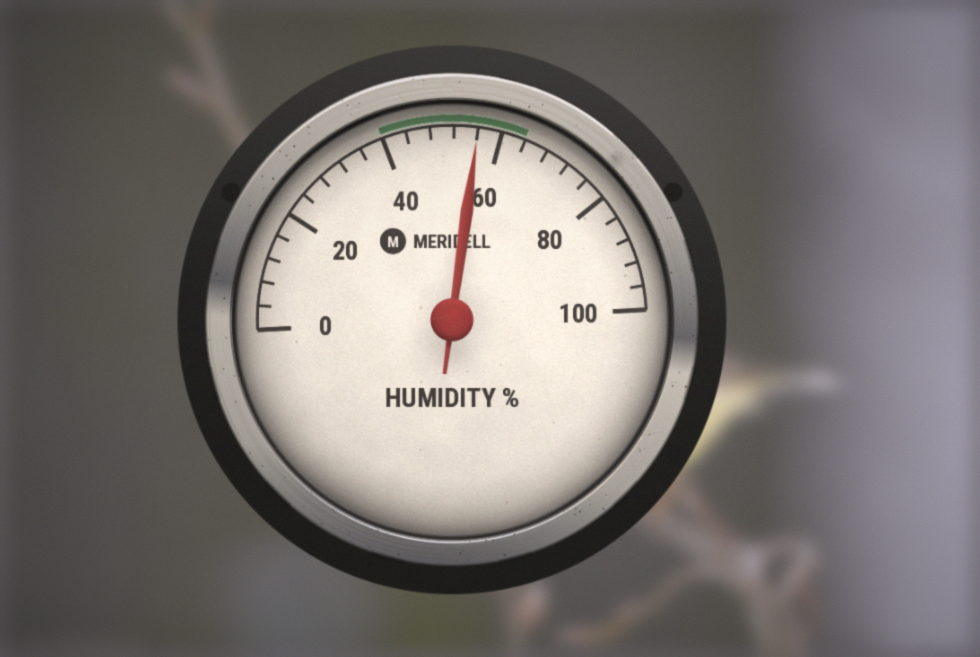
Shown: 56 %
